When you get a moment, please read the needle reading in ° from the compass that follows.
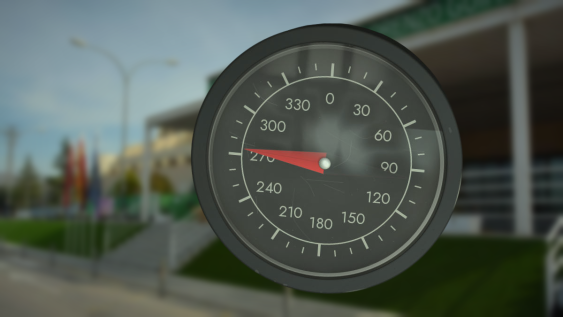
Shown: 275 °
